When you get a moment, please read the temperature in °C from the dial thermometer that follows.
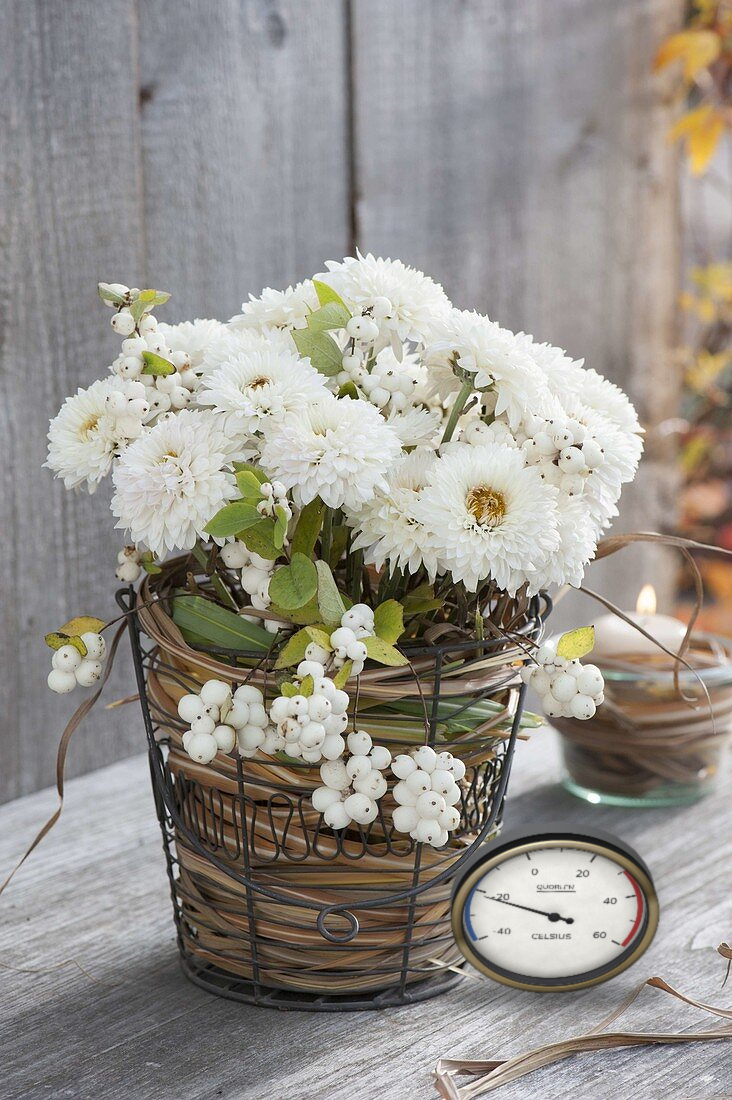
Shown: -20 °C
